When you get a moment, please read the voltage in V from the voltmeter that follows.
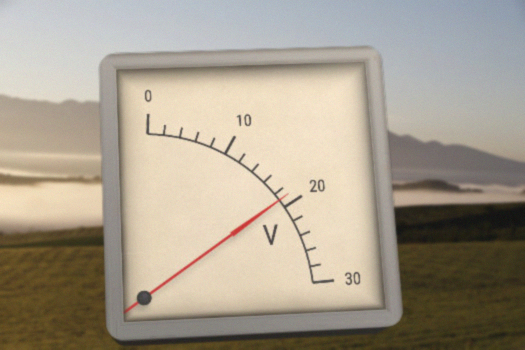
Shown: 19 V
